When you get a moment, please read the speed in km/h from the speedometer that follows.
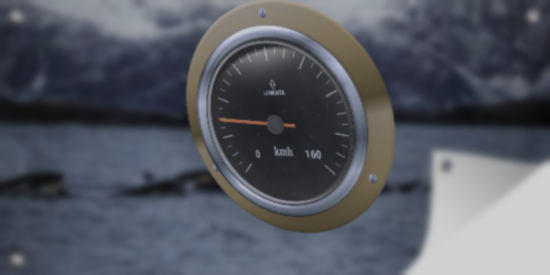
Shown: 30 km/h
